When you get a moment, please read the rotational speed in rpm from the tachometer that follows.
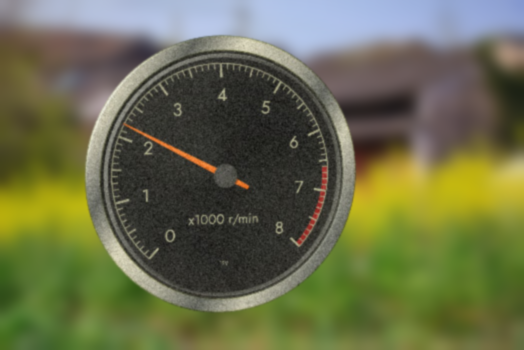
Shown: 2200 rpm
